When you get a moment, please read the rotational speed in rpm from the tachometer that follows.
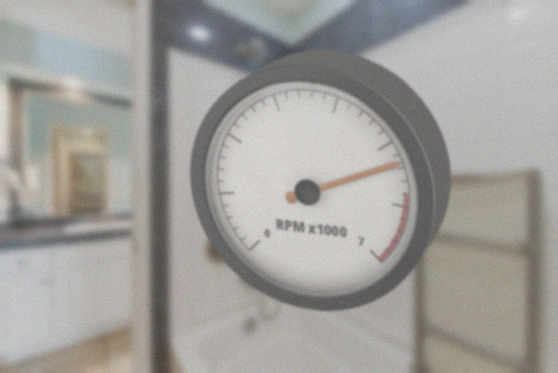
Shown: 5300 rpm
